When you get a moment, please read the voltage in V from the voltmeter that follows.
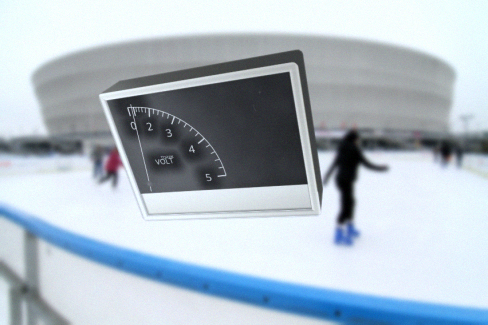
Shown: 1 V
